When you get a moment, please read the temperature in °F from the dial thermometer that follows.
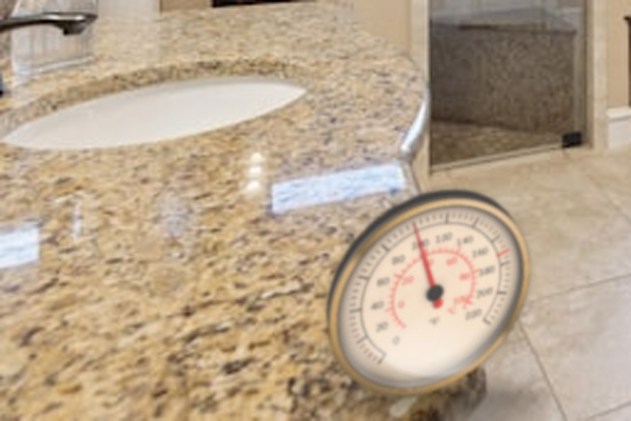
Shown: 100 °F
